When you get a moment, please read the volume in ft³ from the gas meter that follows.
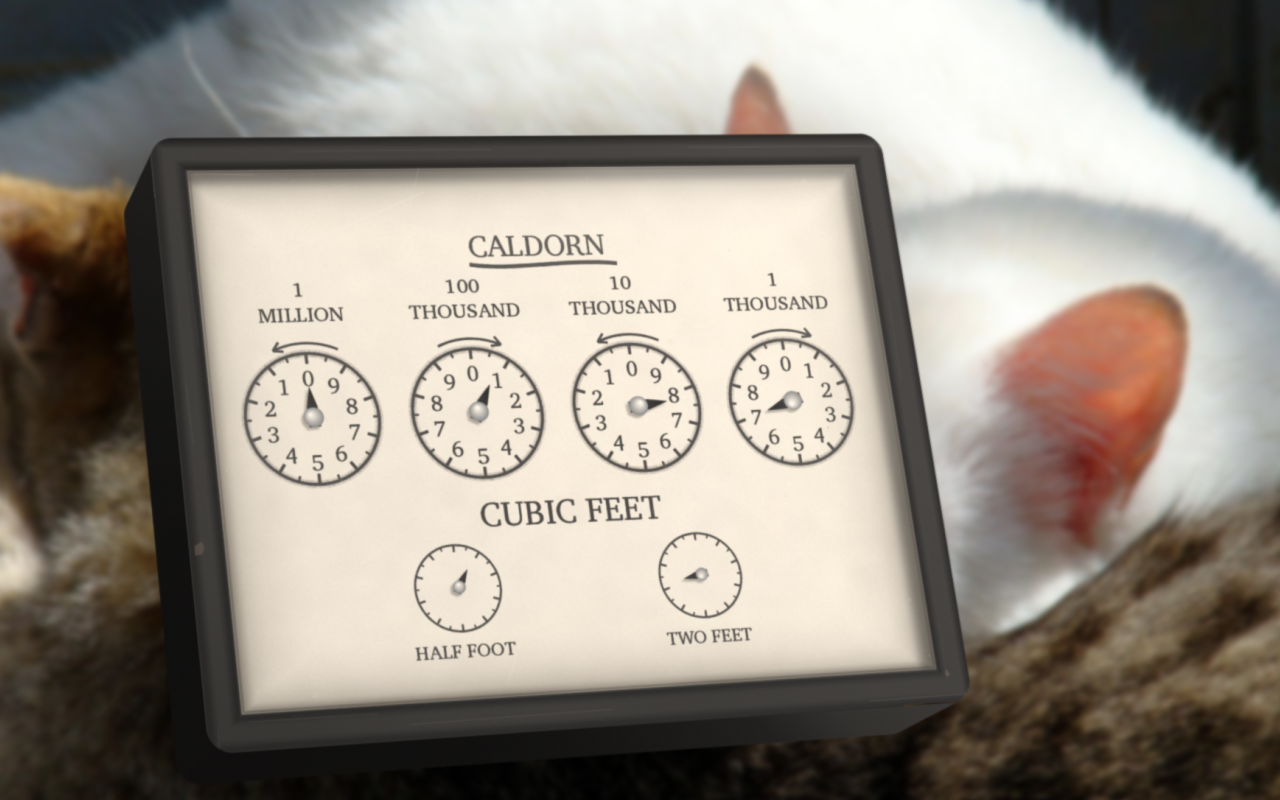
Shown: 7700 ft³
